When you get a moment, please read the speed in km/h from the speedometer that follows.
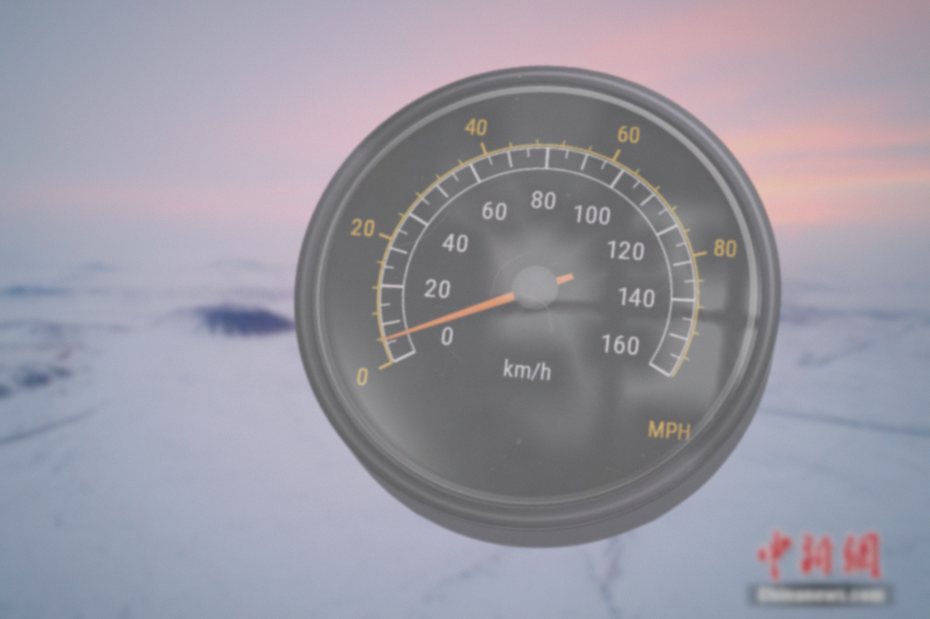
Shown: 5 km/h
